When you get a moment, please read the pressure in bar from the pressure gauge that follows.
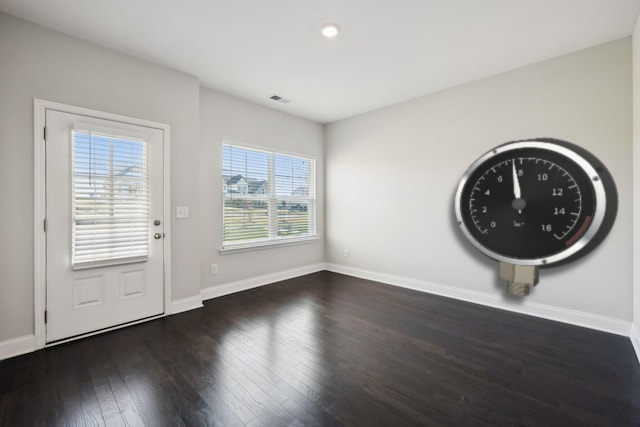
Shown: 7.5 bar
